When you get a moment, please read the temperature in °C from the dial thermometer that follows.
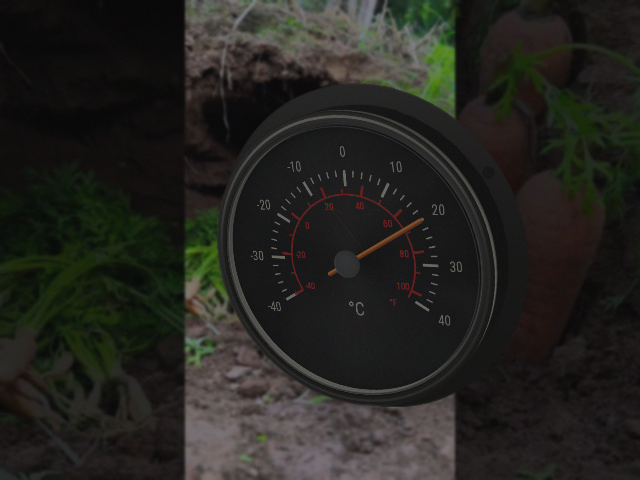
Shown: 20 °C
